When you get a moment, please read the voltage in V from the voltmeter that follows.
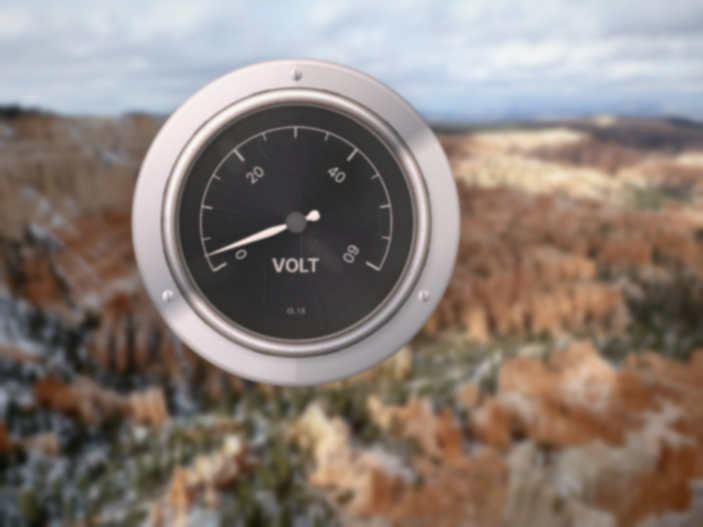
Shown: 2.5 V
